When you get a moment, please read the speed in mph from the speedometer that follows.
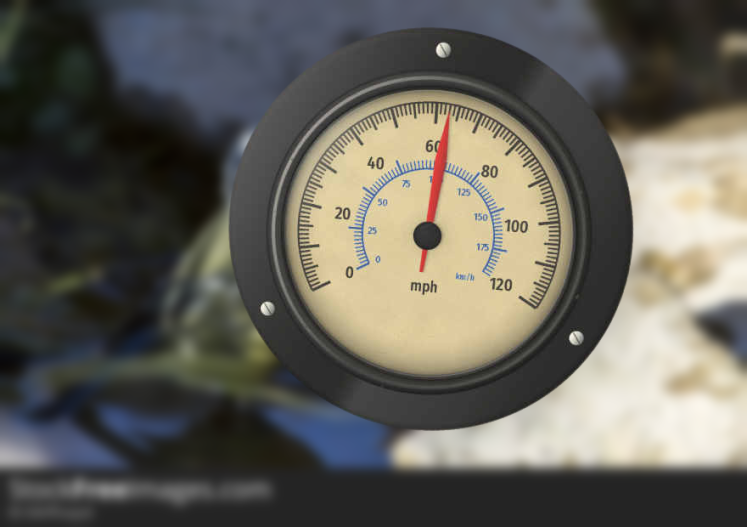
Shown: 63 mph
